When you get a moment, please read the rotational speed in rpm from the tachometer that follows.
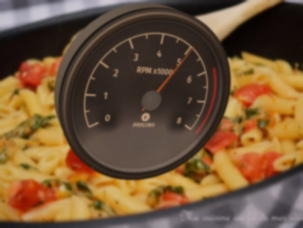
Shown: 5000 rpm
